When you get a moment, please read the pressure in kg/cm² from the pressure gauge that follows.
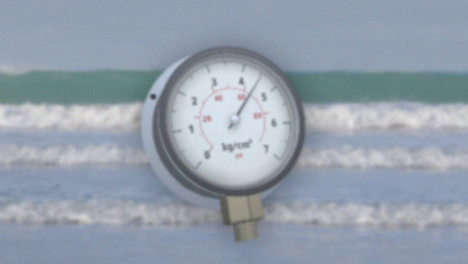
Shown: 4.5 kg/cm²
